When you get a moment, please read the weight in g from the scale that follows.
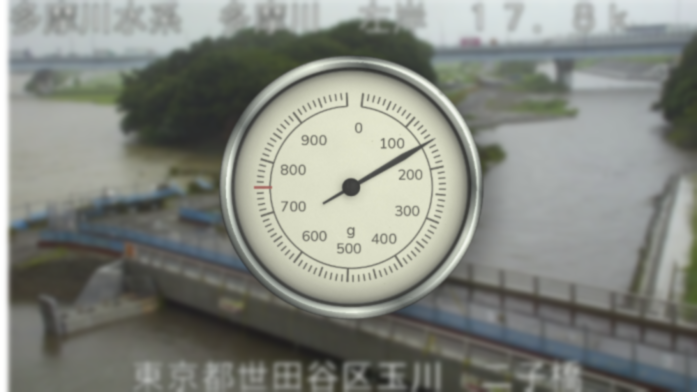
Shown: 150 g
